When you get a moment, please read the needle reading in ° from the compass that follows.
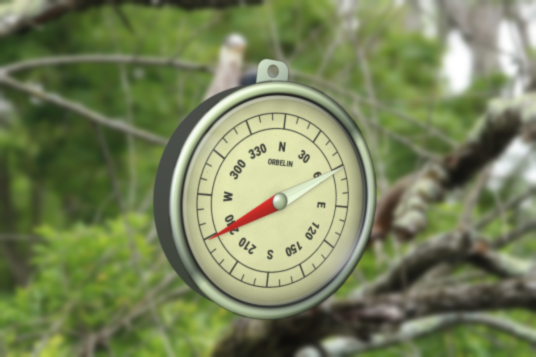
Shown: 240 °
